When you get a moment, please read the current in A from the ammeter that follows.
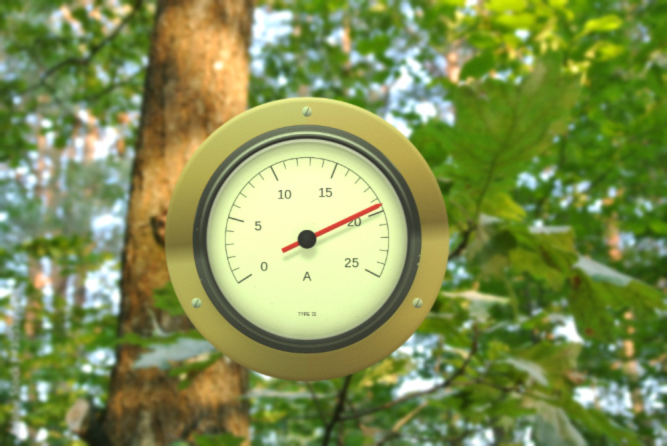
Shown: 19.5 A
